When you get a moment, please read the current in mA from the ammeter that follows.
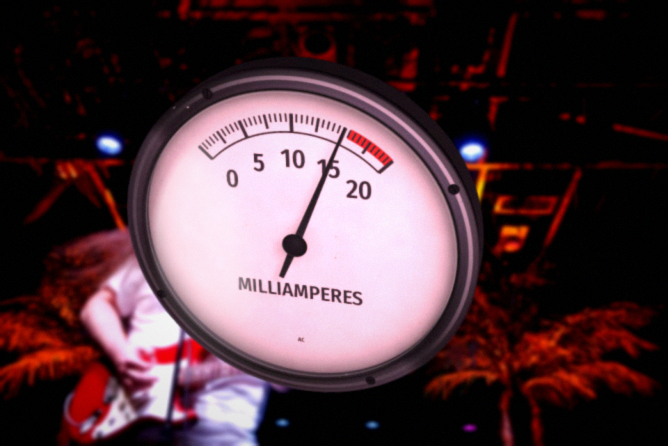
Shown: 15 mA
